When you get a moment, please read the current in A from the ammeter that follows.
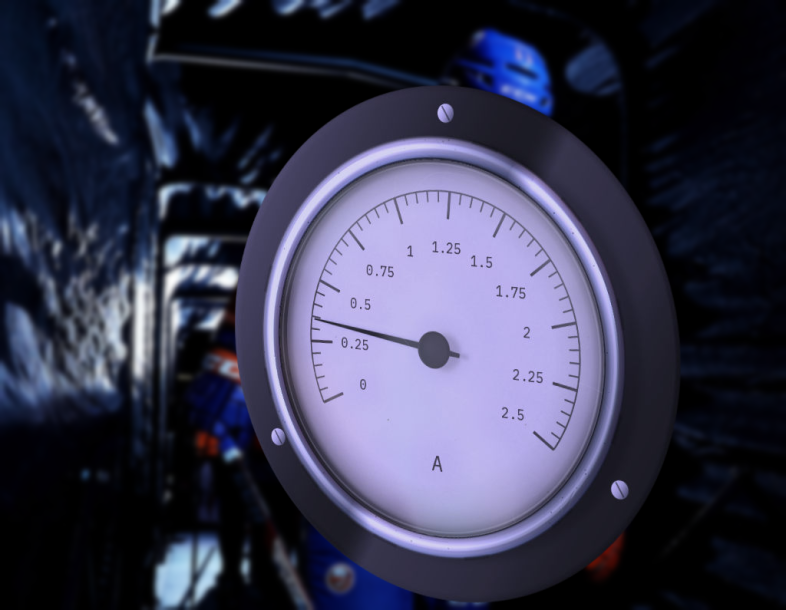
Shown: 0.35 A
